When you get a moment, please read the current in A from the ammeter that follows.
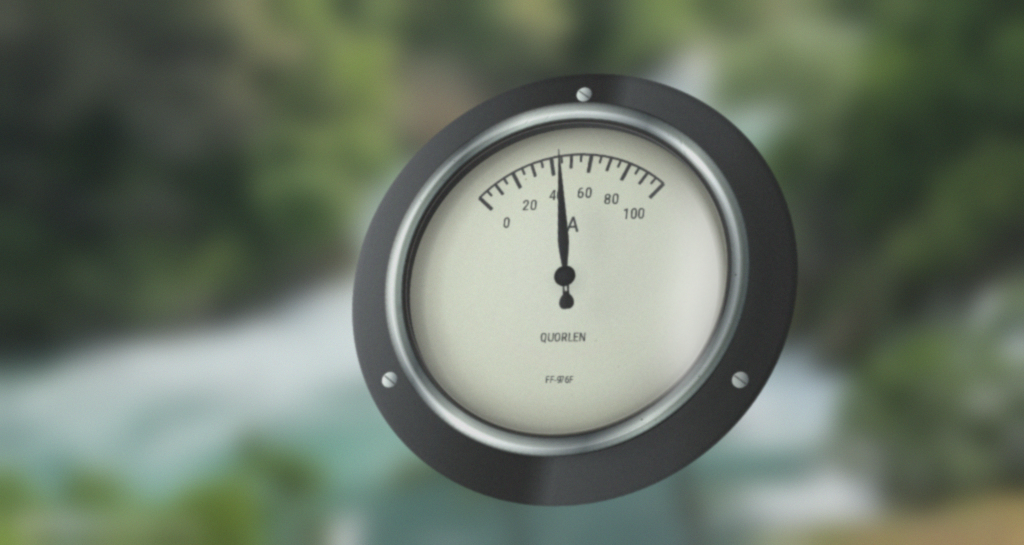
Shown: 45 A
